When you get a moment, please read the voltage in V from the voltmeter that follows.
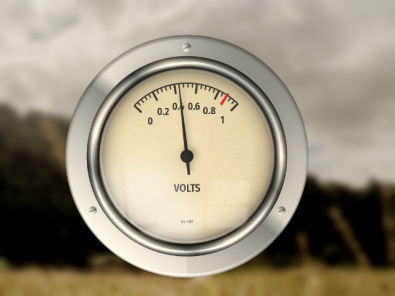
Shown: 0.44 V
